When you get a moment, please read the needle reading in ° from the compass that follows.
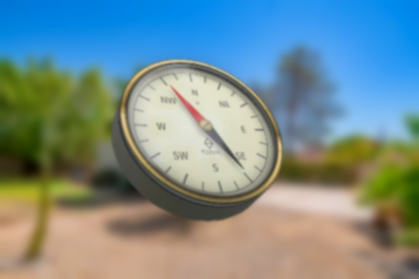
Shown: 330 °
